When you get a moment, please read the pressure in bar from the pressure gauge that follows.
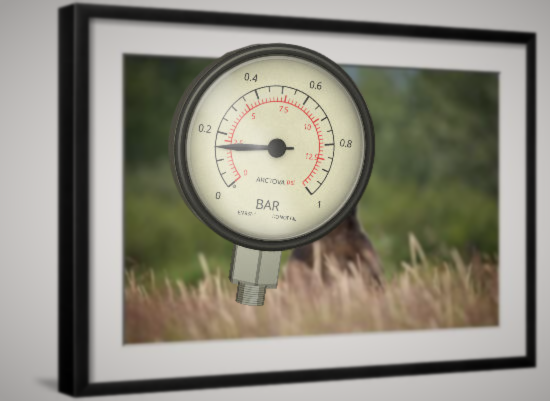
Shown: 0.15 bar
